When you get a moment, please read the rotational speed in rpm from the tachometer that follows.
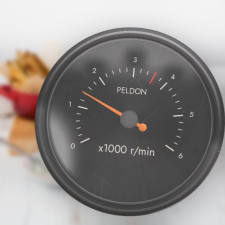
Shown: 1400 rpm
